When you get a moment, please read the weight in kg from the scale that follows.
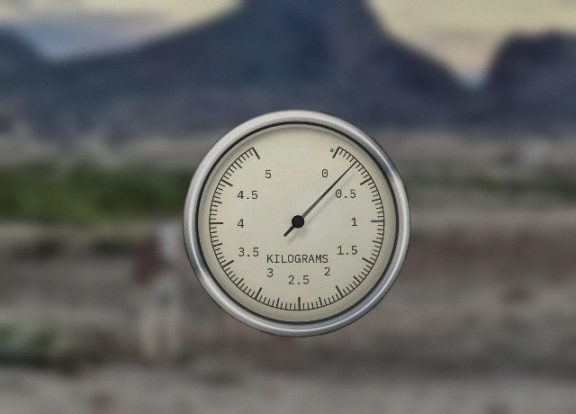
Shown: 0.25 kg
